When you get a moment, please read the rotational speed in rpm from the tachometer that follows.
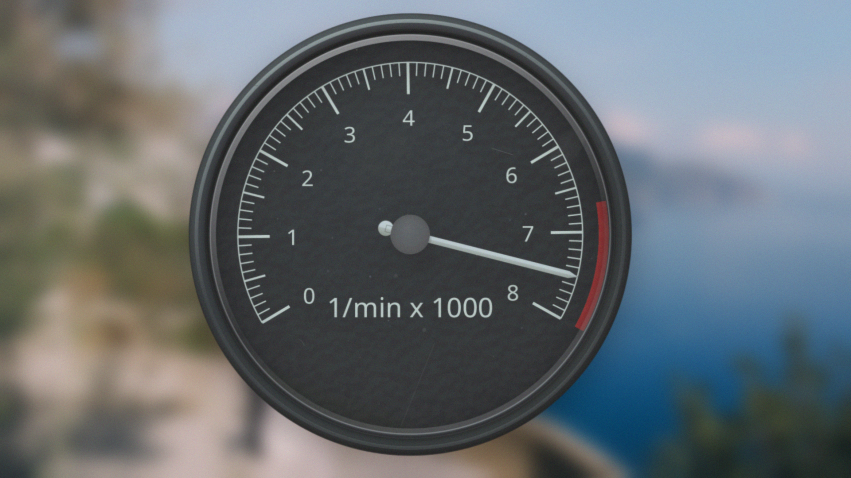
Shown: 7500 rpm
